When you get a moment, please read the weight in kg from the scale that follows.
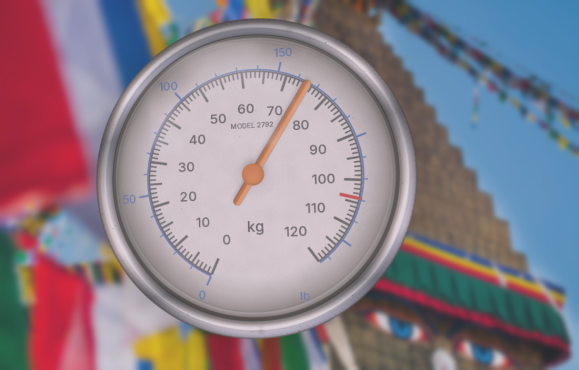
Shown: 75 kg
